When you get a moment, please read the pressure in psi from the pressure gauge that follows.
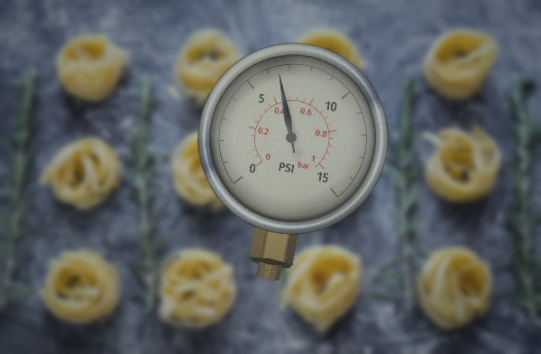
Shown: 6.5 psi
